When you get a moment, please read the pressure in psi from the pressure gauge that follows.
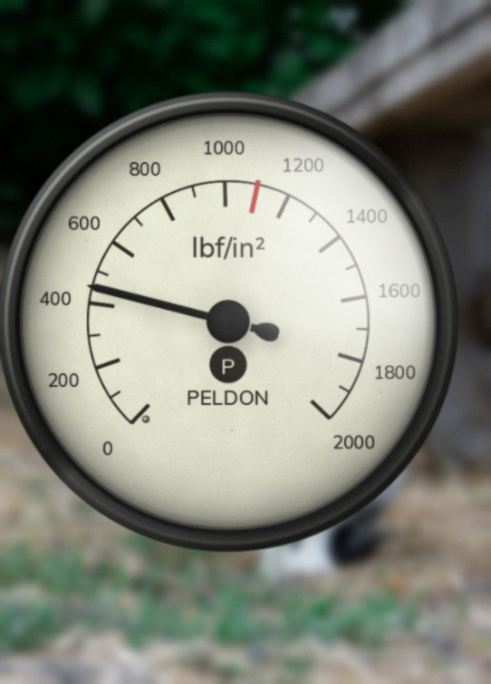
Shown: 450 psi
